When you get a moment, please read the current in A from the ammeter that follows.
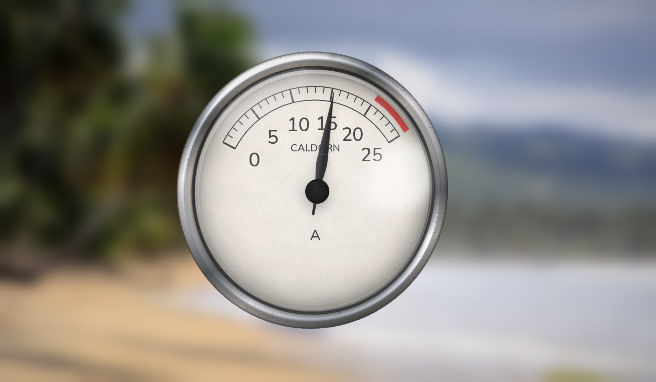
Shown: 15 A
